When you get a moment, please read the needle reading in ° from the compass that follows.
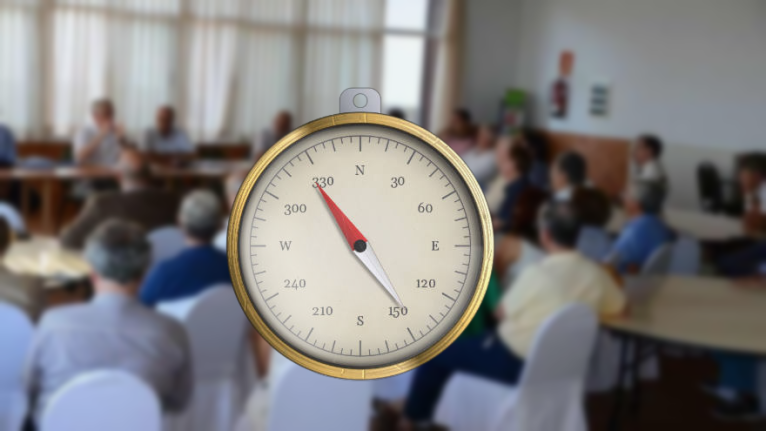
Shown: 325 °
